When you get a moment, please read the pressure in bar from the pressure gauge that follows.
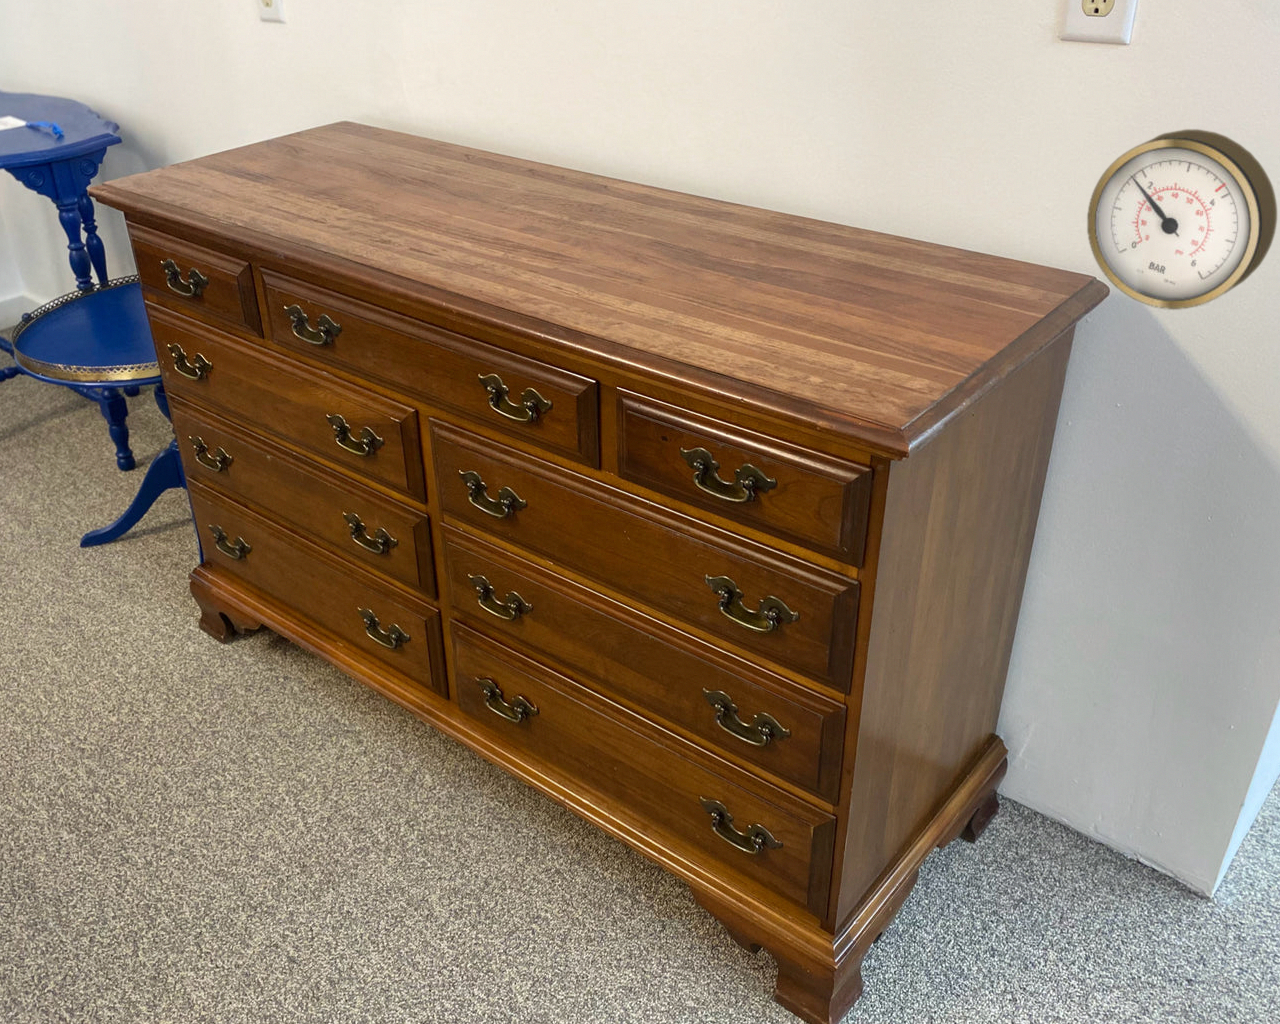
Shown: 1.8 bar
